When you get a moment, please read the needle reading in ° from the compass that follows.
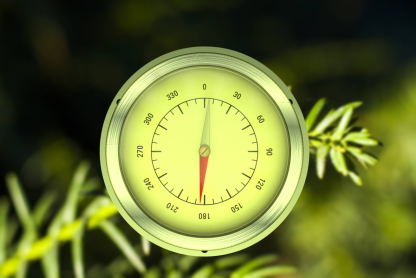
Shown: 185 °
